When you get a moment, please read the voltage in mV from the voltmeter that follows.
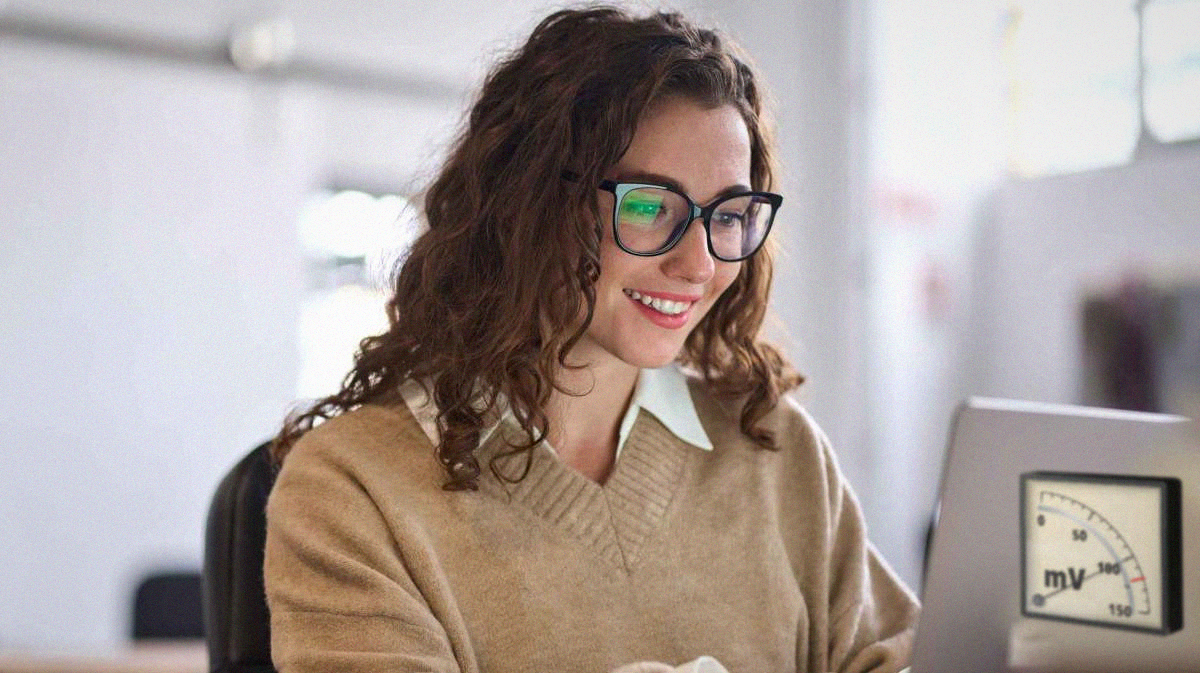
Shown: 100 mV
